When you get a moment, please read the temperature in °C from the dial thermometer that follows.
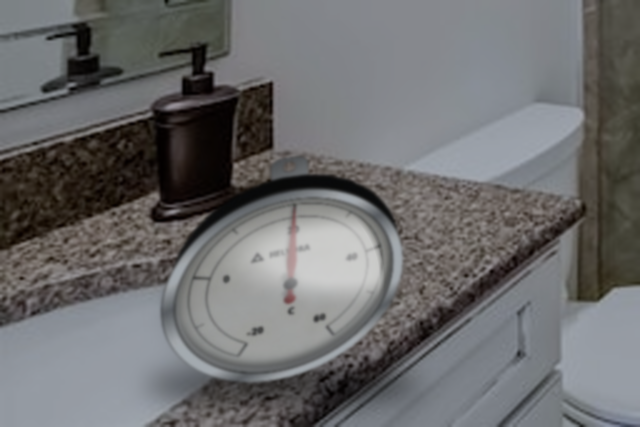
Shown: 20 °C
